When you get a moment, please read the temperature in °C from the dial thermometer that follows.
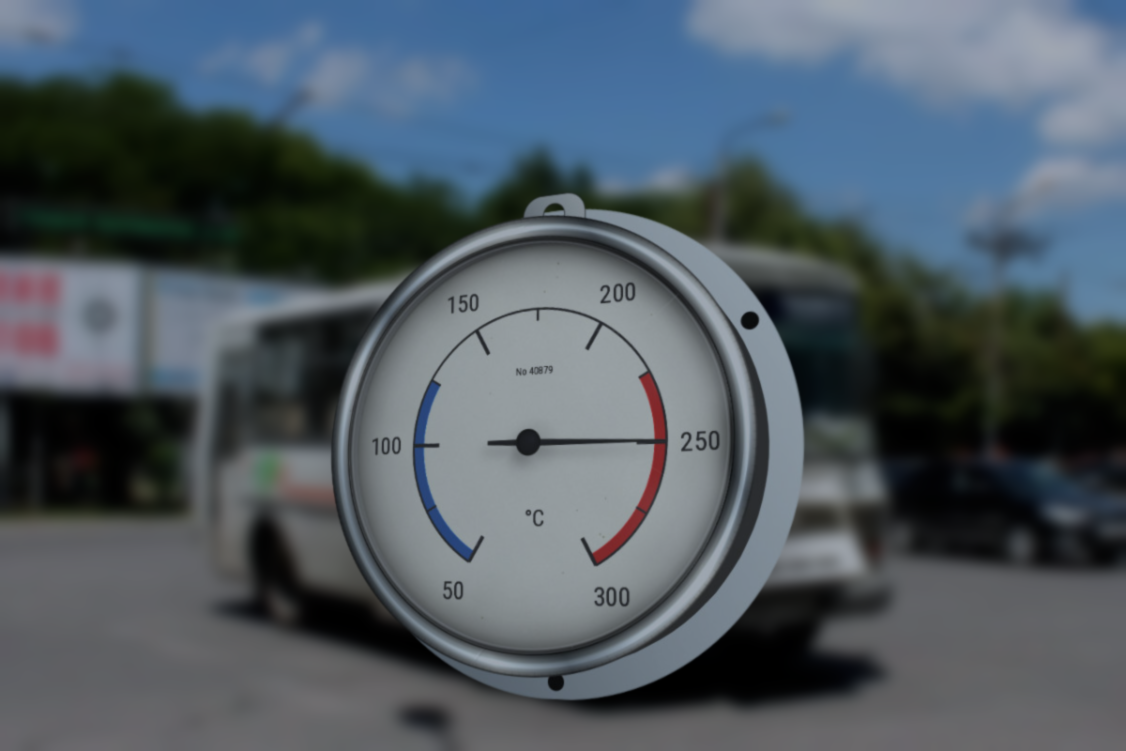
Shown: 250 °C
